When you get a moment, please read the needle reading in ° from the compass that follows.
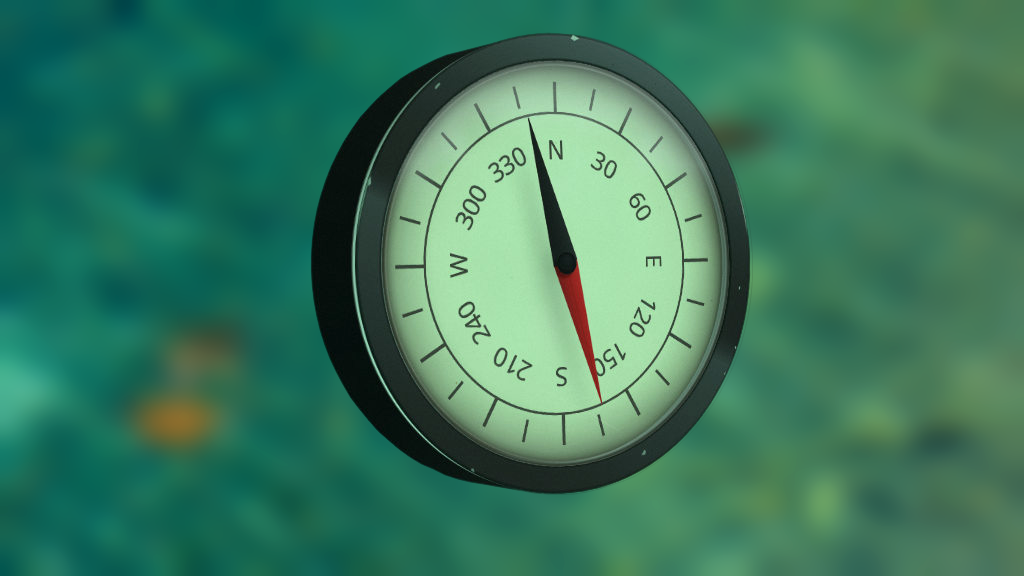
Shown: 165 °
